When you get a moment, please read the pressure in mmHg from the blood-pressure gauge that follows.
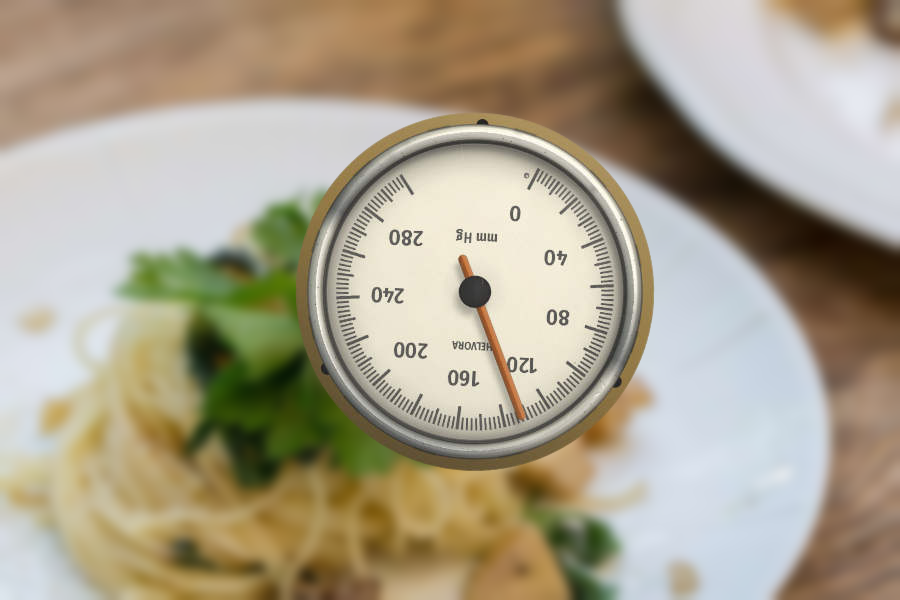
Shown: 132 mmHg
